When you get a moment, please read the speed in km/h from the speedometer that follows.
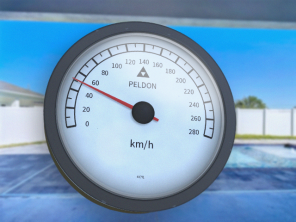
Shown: 50 km/h
